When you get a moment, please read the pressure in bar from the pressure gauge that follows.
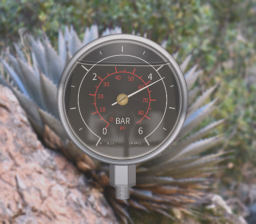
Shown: 4.25 bar
